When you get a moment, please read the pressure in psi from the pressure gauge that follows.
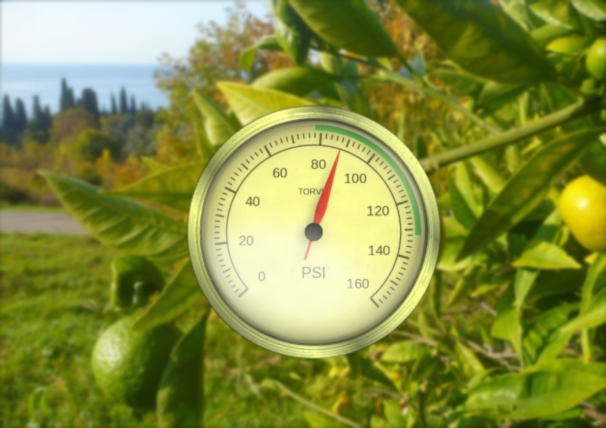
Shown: 88 psi
